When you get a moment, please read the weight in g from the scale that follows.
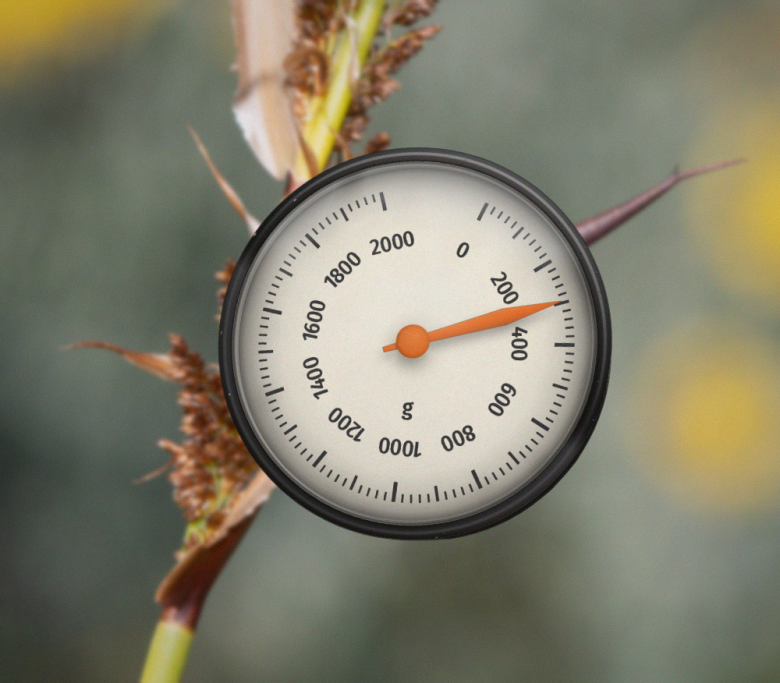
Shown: 300 g
